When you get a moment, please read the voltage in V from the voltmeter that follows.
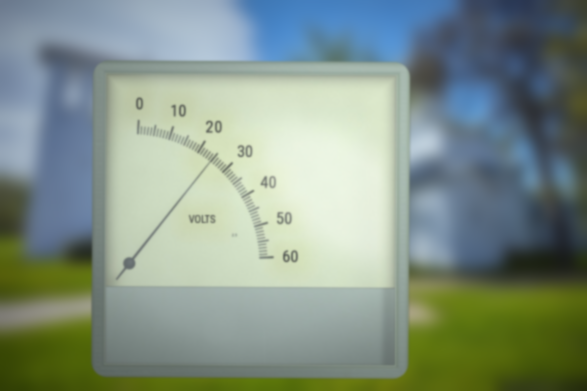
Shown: 25 V
